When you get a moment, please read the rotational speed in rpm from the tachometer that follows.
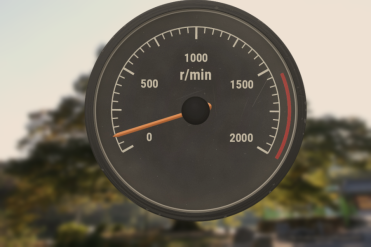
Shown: 100 rpm
